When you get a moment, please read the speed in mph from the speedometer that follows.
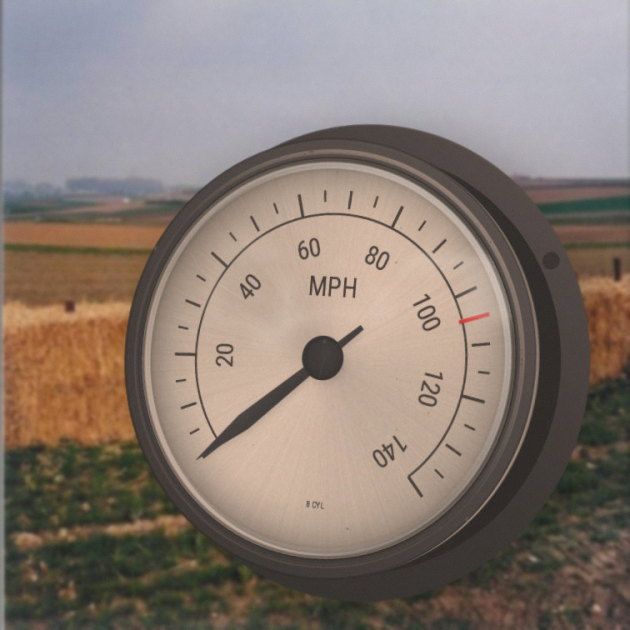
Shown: 0 mph
